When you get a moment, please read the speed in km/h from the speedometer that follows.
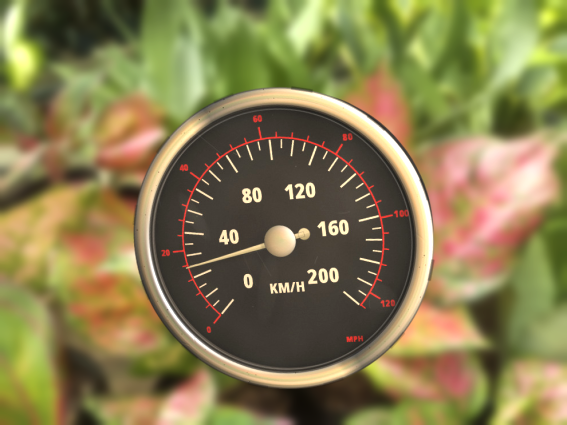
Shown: 25 km/h
